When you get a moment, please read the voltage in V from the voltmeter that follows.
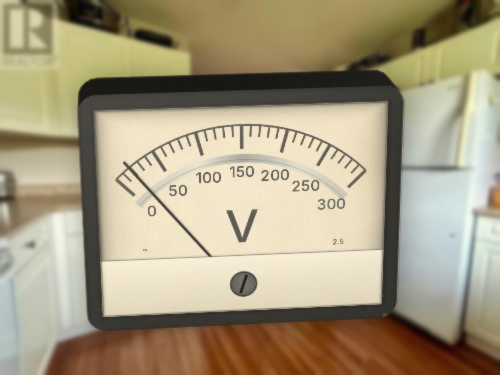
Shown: 20 V
